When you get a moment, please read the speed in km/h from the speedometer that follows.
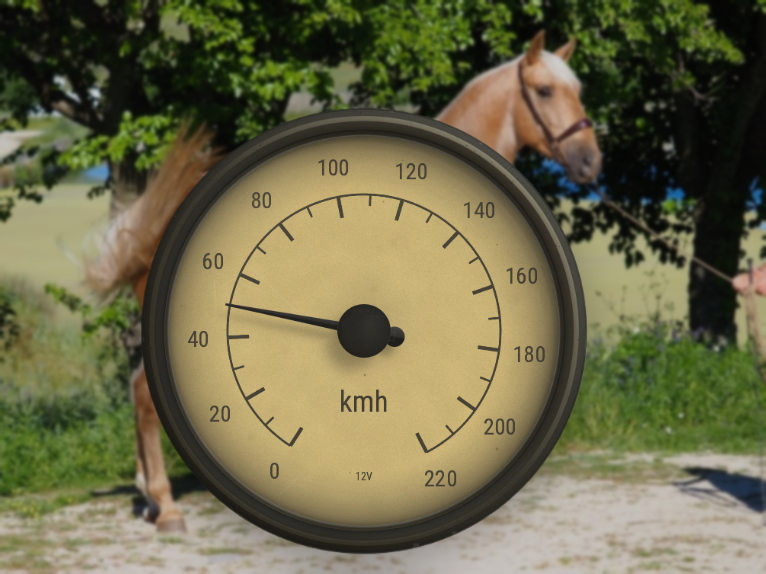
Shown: 50 km/h
